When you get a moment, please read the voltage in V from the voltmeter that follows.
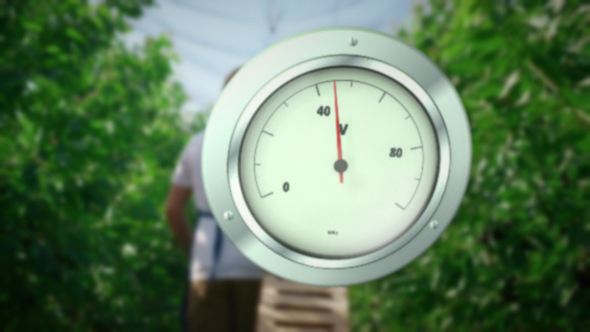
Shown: 45 V
